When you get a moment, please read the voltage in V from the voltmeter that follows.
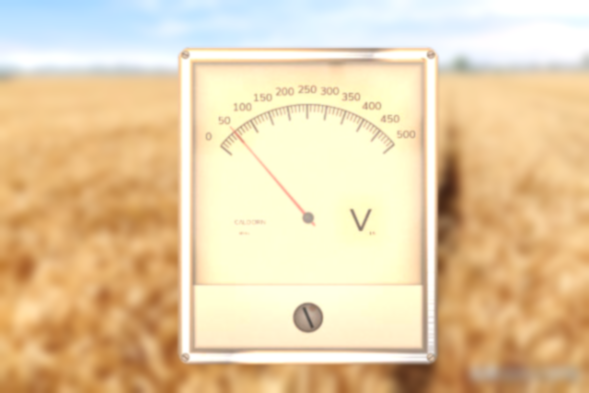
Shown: 50 V
